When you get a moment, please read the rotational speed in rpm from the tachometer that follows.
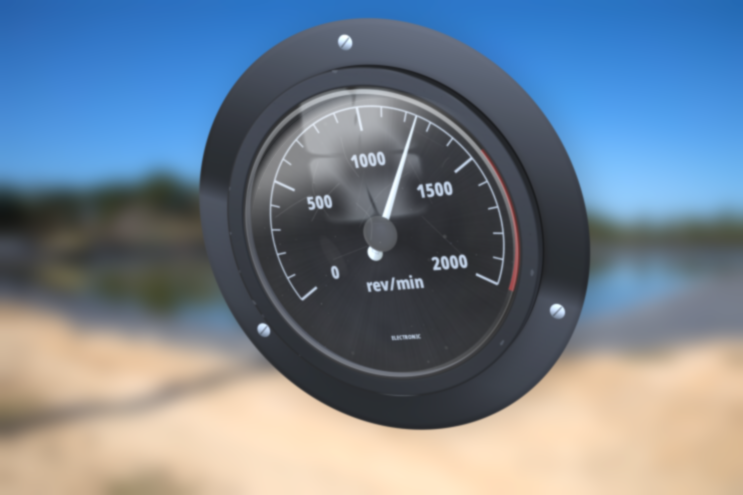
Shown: 1250 rpm
